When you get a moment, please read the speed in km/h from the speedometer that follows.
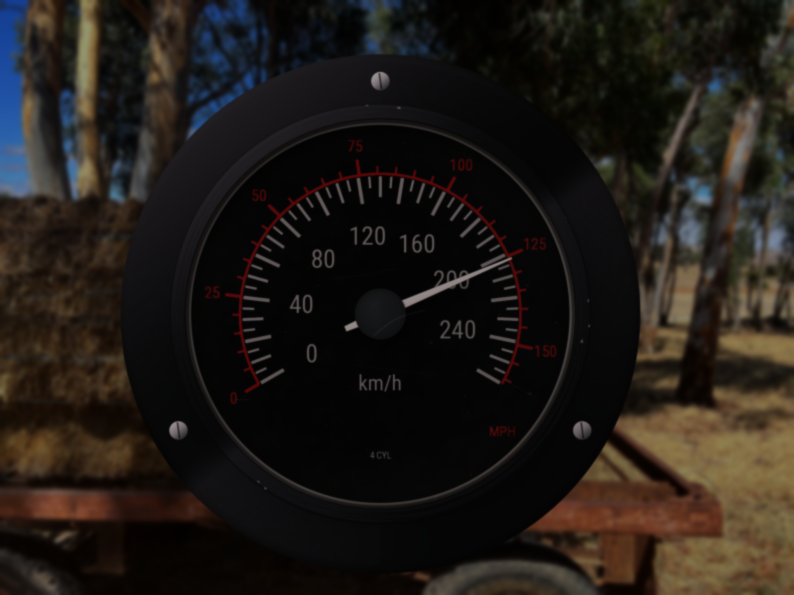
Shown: 202.5 km/h
